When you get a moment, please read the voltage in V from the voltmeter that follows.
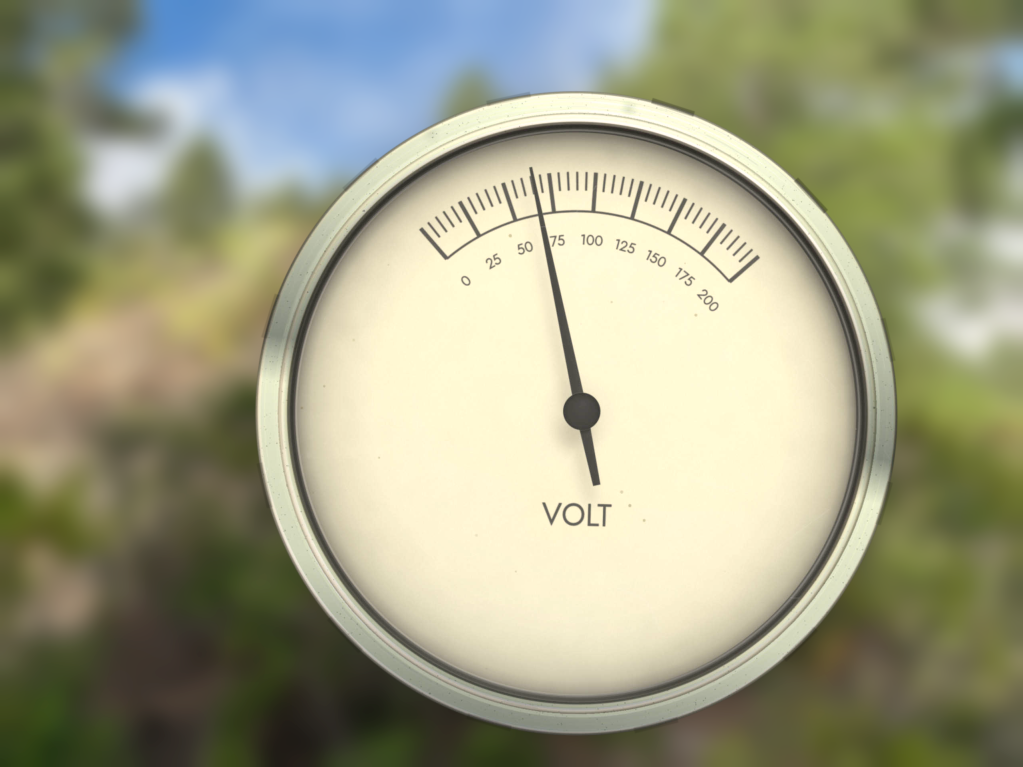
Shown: 65 V
